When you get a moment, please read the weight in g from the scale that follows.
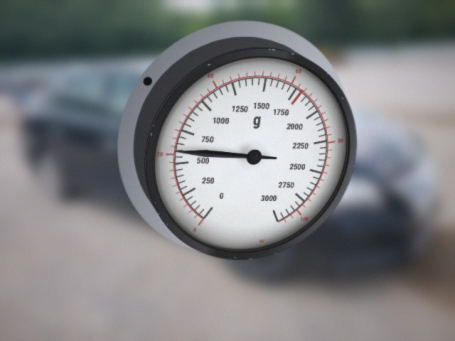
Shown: 600 g
